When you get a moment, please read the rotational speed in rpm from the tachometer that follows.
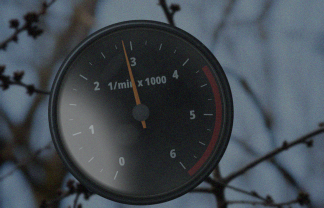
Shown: 2875 rpm
